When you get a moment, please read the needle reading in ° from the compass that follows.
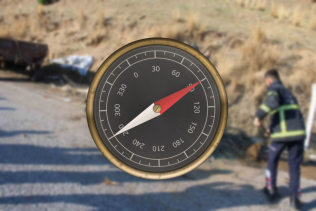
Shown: 90 °
